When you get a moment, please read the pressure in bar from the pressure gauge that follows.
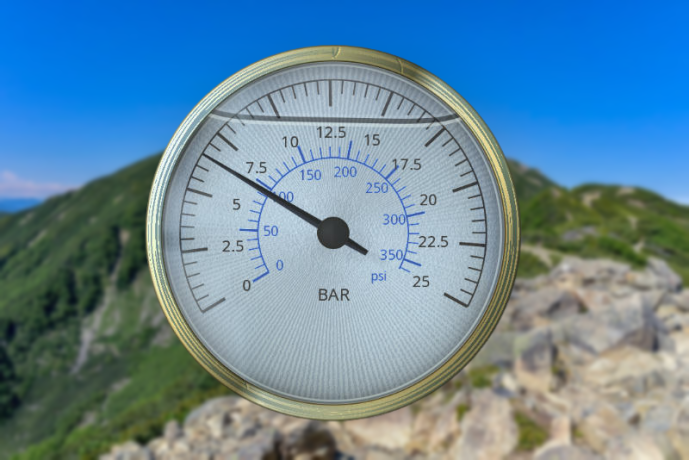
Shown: 6.5 bar
